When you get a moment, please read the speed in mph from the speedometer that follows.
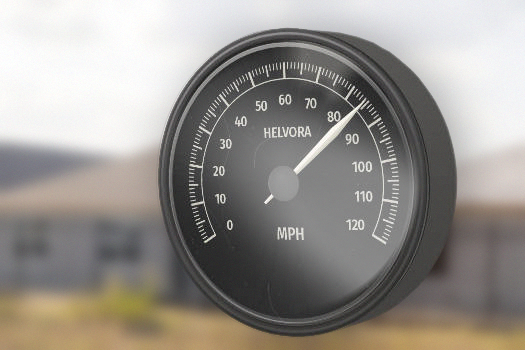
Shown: 85 mph
